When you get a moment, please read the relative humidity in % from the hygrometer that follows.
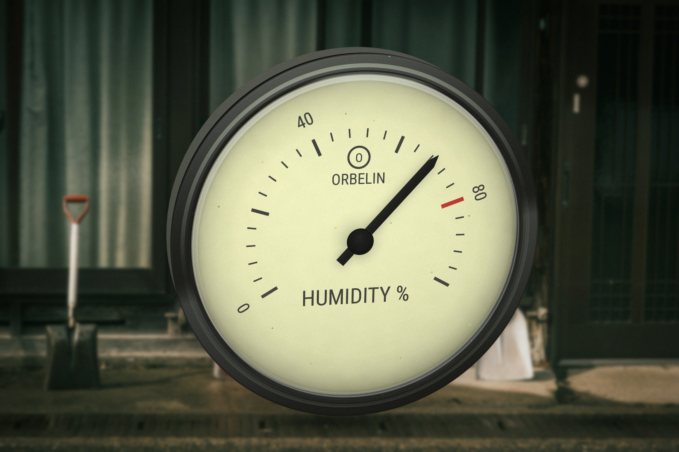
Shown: 68 %
